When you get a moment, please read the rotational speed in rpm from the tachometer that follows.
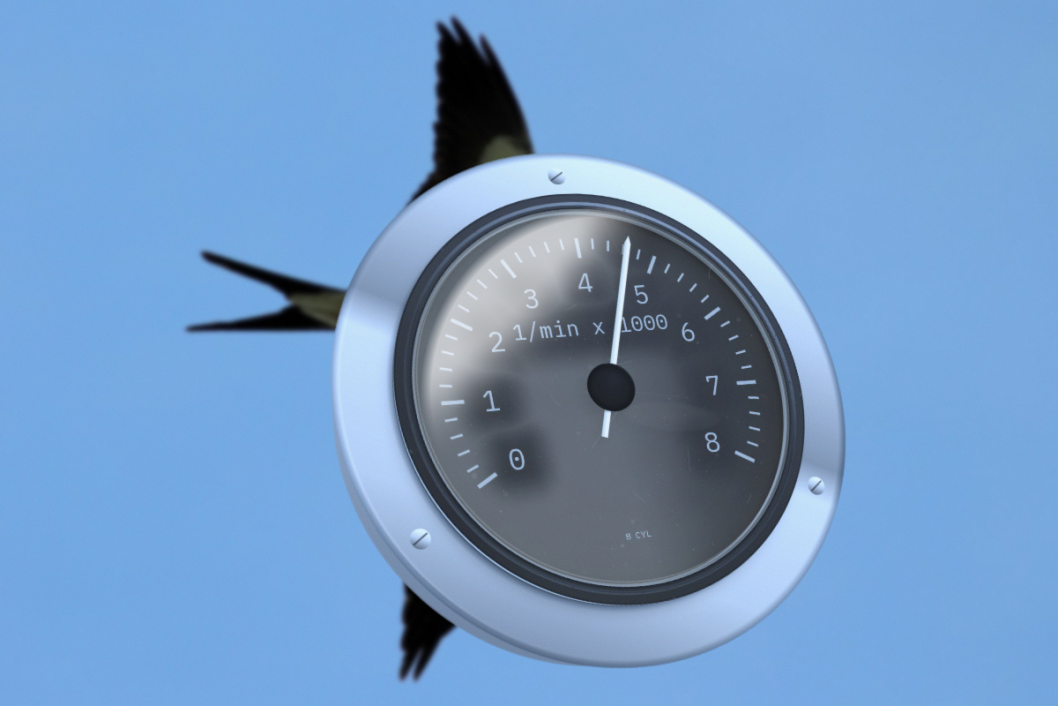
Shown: 4600 rpm
